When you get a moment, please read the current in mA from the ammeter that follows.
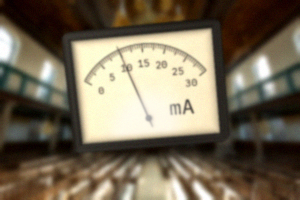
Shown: 10 mA
